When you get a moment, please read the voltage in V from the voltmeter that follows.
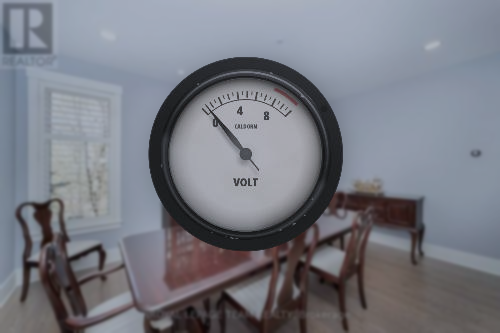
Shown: 0.5 V
